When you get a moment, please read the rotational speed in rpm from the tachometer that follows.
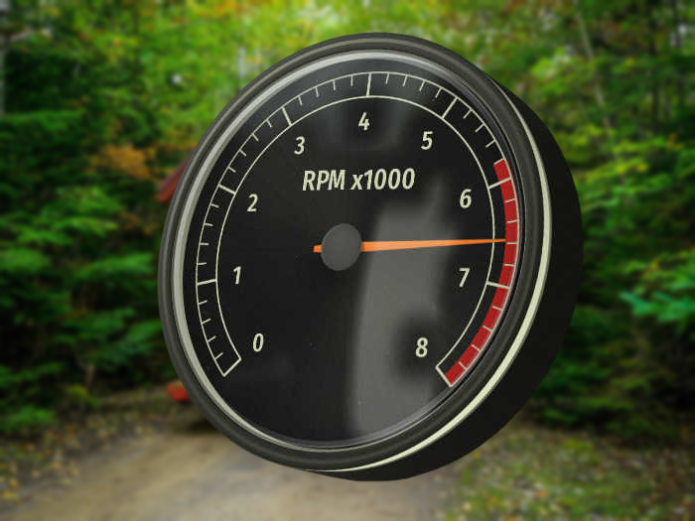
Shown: 6600 rpm
